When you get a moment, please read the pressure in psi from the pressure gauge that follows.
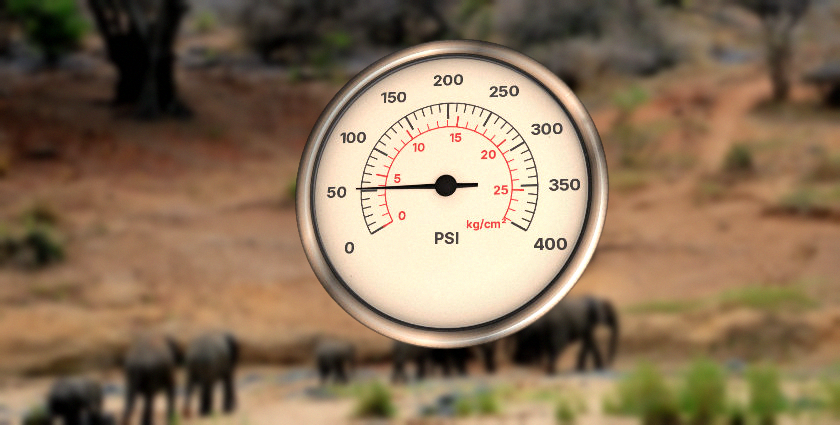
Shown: 50 psi
